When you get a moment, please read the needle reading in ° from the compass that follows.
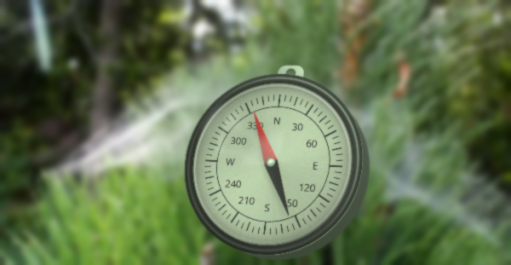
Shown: 335 °
